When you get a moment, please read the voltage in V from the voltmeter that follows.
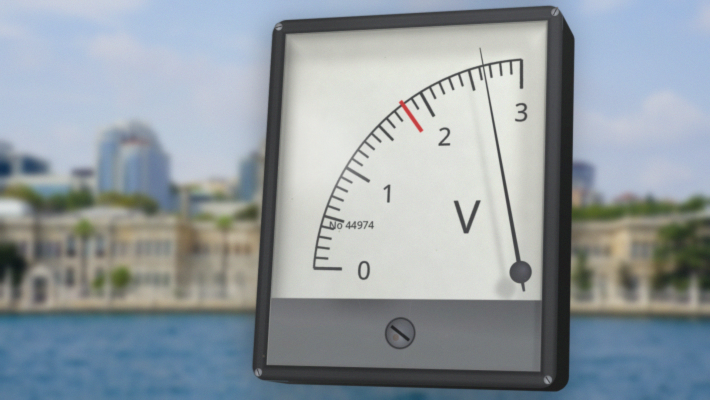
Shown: 2.65 V
